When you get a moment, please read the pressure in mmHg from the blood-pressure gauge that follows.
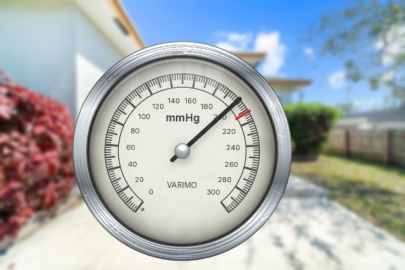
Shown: 200 mmHg
